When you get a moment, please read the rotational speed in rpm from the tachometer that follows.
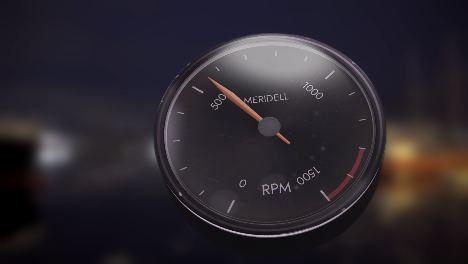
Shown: 550 rpm
